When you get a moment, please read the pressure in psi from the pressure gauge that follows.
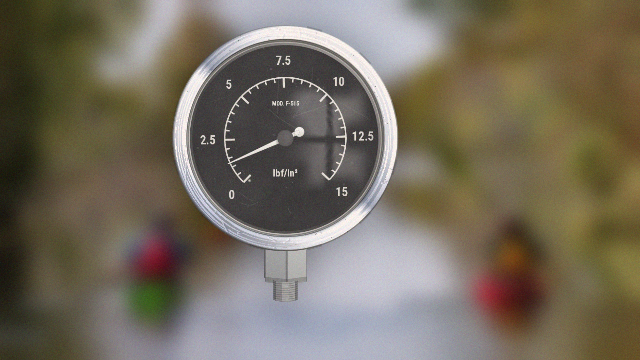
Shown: 1.25 psi
